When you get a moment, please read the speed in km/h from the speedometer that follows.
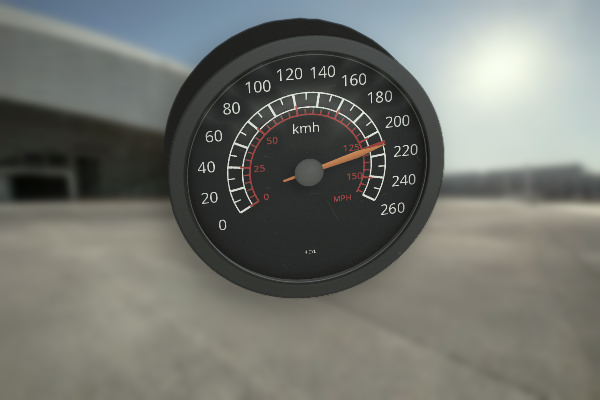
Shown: 210 km/h
